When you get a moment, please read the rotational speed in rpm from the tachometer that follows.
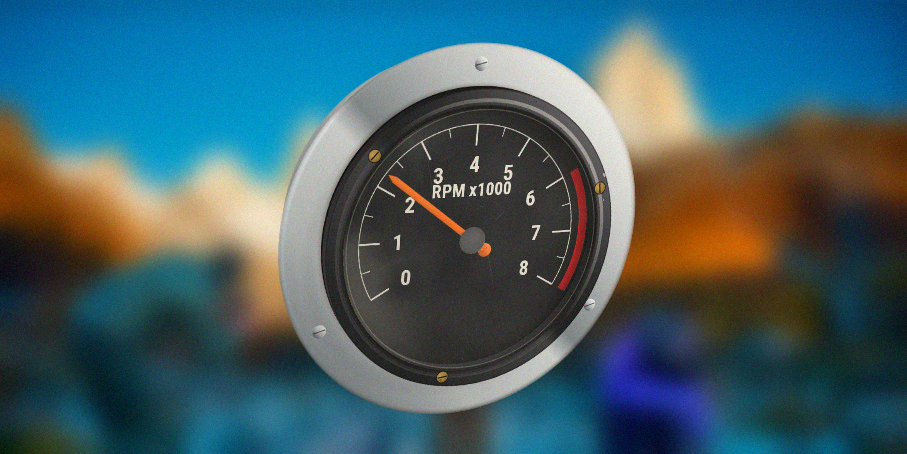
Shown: 2250 rpm
